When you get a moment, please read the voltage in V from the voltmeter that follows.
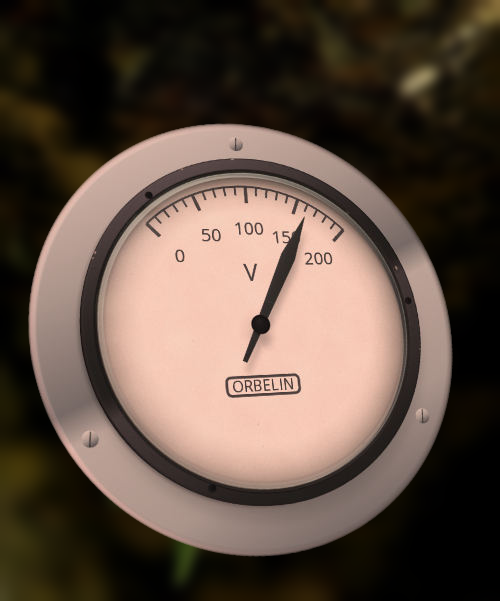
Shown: 160 V
